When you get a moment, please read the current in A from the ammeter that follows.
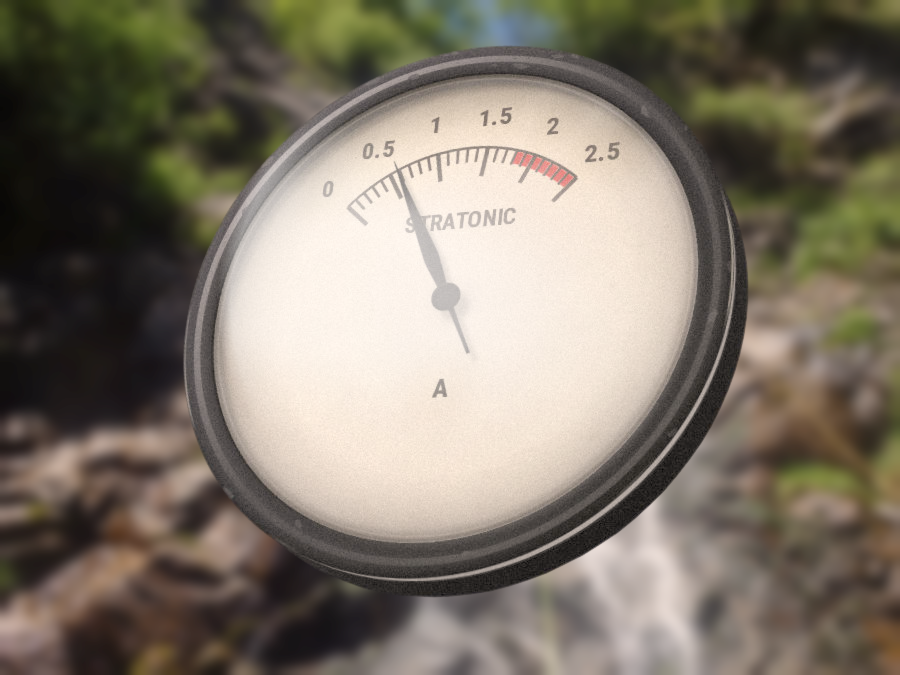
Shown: 0.6 A
